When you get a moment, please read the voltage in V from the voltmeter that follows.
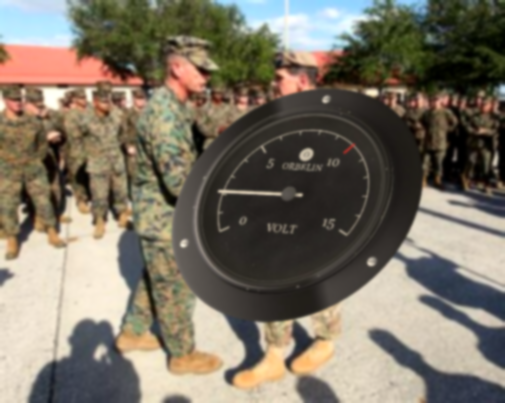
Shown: 2 V
